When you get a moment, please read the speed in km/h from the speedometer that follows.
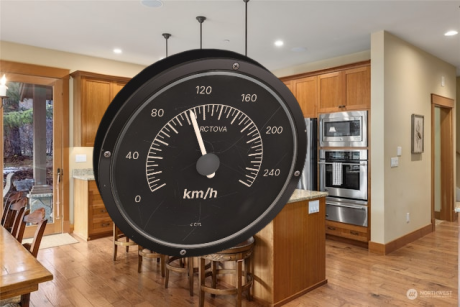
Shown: 105 km/h
